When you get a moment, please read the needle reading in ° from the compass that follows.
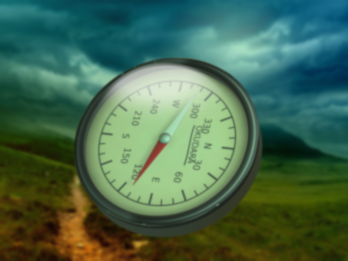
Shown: 110 °
